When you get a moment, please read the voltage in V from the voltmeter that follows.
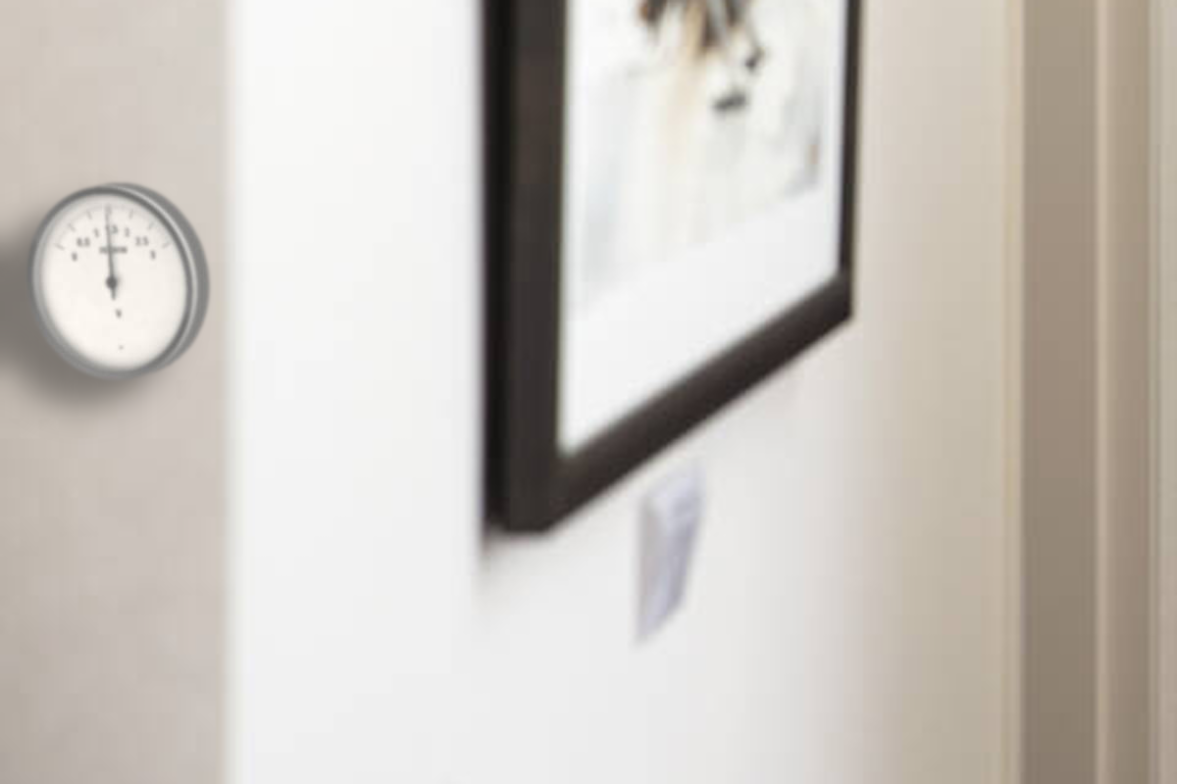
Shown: 1.5 V
